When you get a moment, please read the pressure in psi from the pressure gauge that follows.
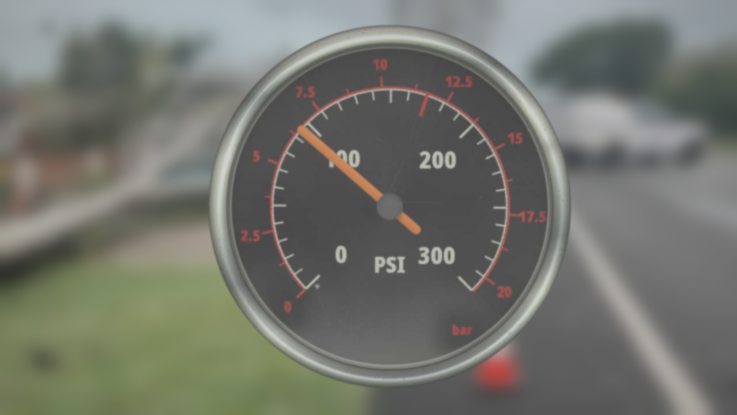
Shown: 95 psi
